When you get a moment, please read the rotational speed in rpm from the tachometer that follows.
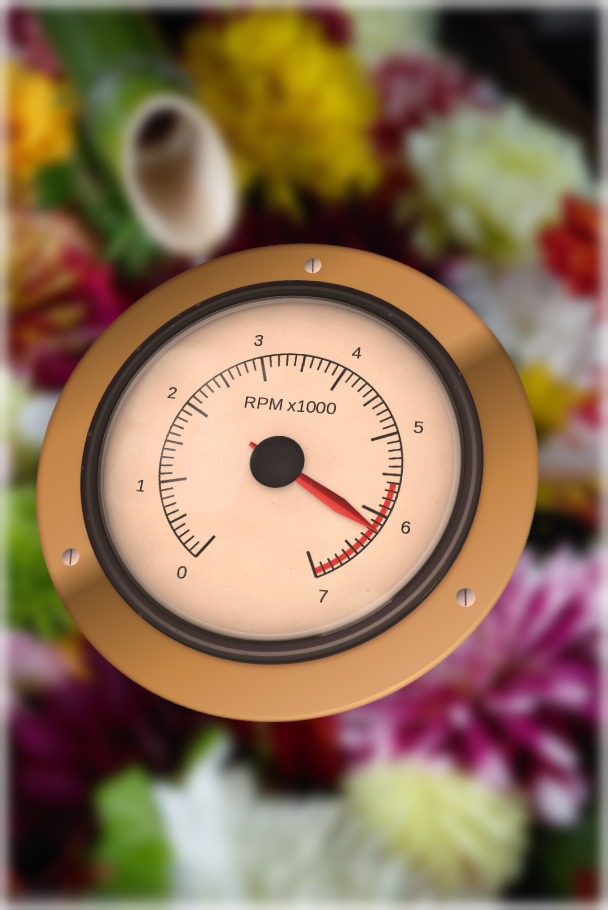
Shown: 6200 rpm
